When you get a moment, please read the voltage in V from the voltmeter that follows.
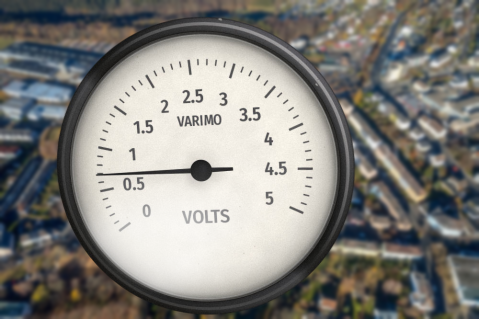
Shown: 0.7 V
